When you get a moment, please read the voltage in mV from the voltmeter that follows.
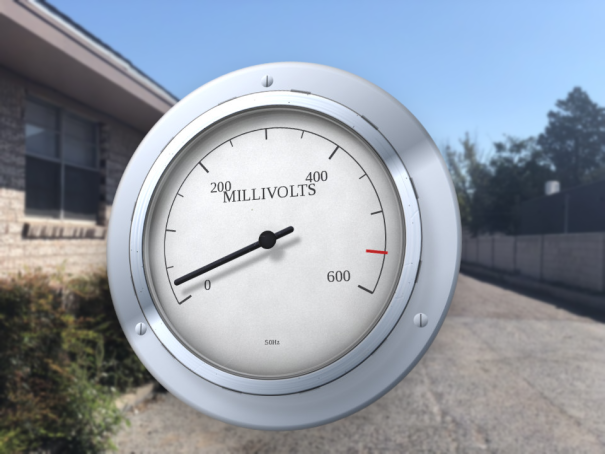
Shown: 25 mV
